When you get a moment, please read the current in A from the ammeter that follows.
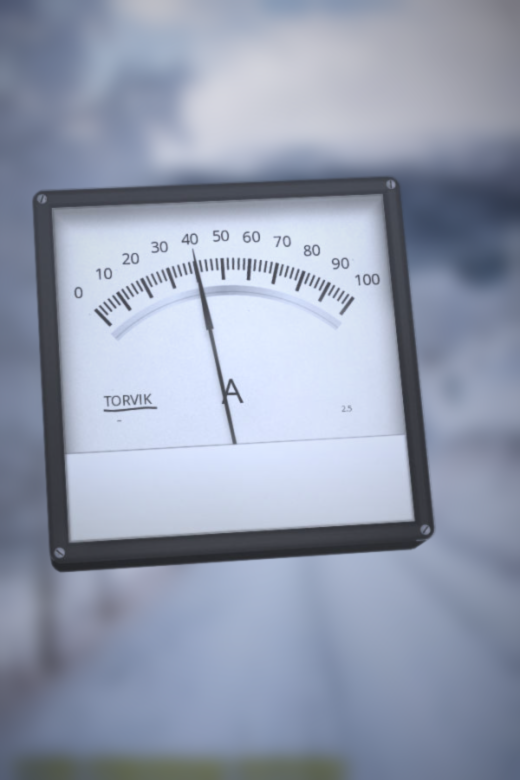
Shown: 40 A
